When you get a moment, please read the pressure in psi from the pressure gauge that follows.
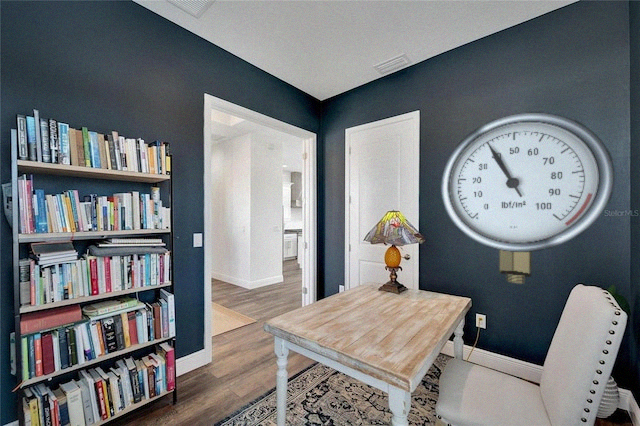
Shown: 40 psi
